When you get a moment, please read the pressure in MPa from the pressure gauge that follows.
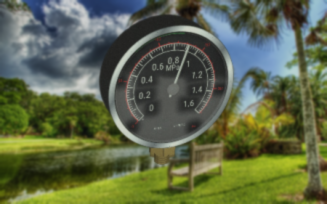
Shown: 0.9 MPa
